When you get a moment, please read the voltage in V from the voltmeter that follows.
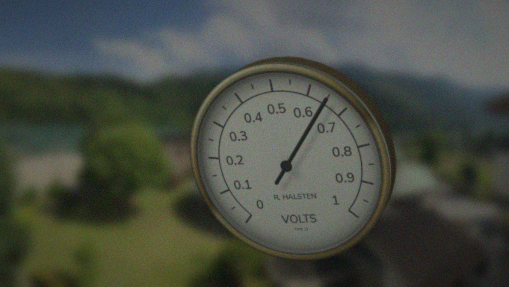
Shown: 0.65 V
